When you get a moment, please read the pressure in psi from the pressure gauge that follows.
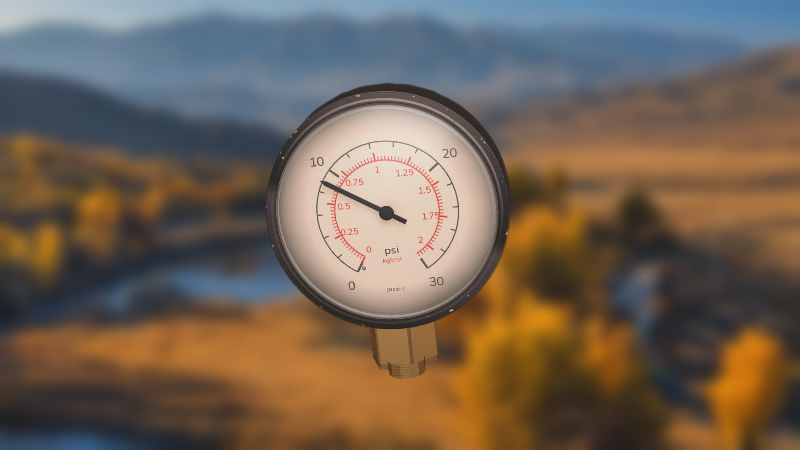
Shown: 9 psi
